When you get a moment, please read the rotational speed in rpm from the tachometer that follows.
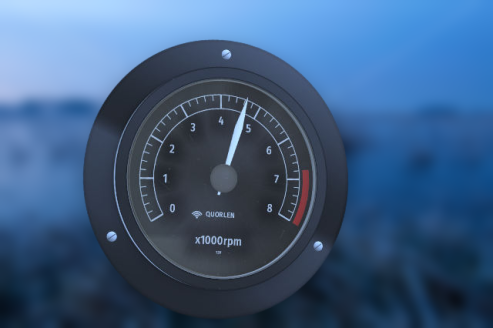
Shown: 4600 rpm
